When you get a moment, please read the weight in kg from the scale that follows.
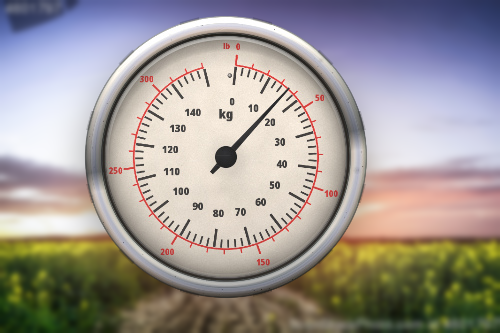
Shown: 16 kg
